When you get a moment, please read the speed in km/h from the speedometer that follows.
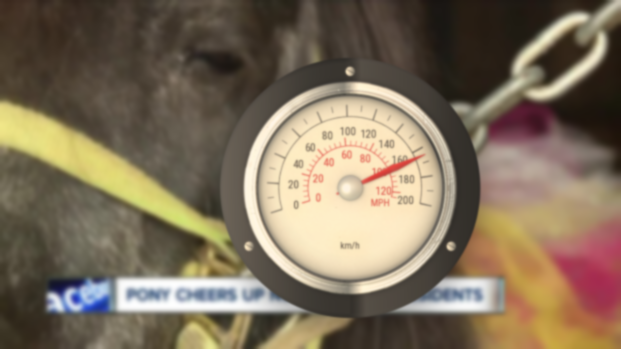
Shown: 165 km/h
